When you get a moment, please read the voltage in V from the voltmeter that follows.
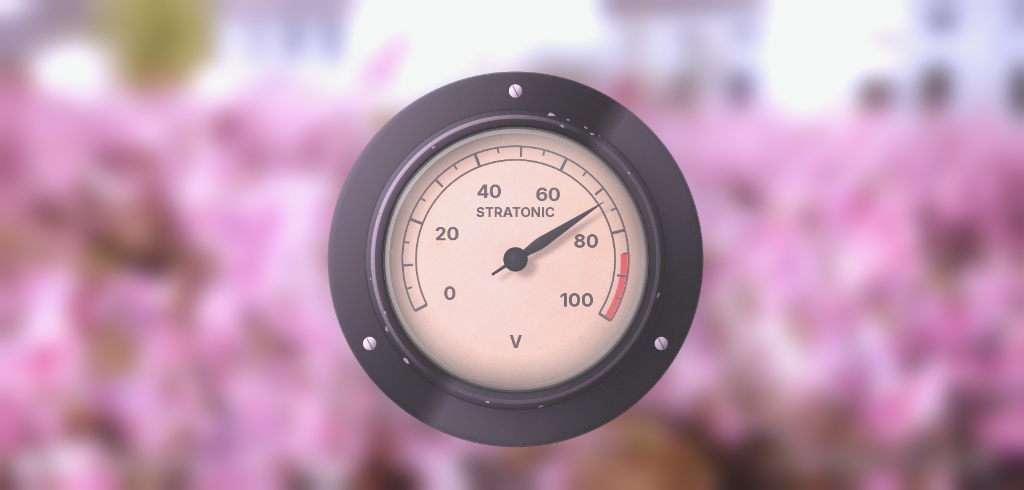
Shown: 72.5 V
